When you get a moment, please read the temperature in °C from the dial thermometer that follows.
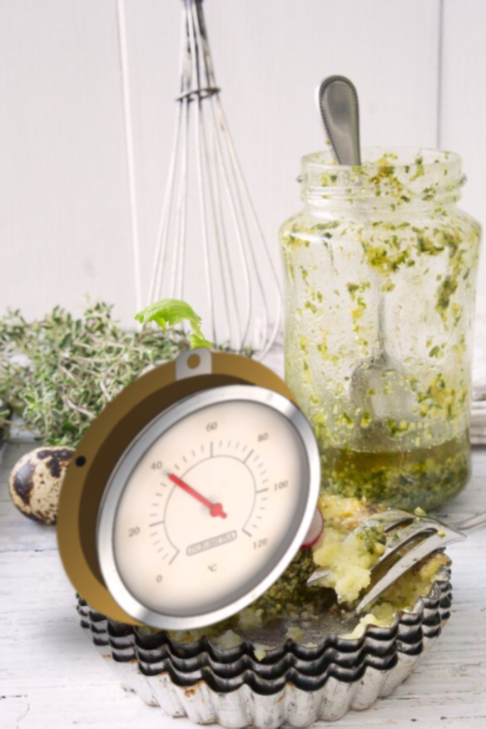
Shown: 40 °C
